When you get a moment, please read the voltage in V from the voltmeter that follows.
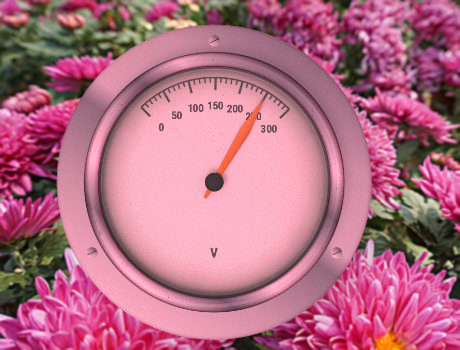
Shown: 250 V
